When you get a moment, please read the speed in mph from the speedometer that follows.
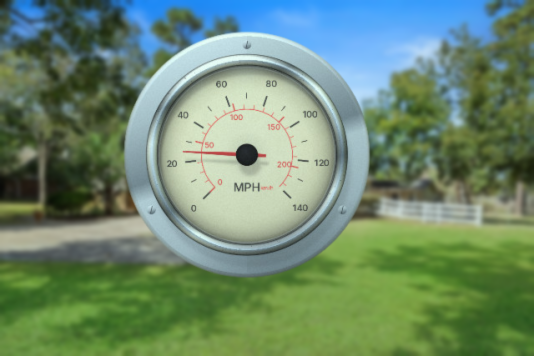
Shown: 25 mph
